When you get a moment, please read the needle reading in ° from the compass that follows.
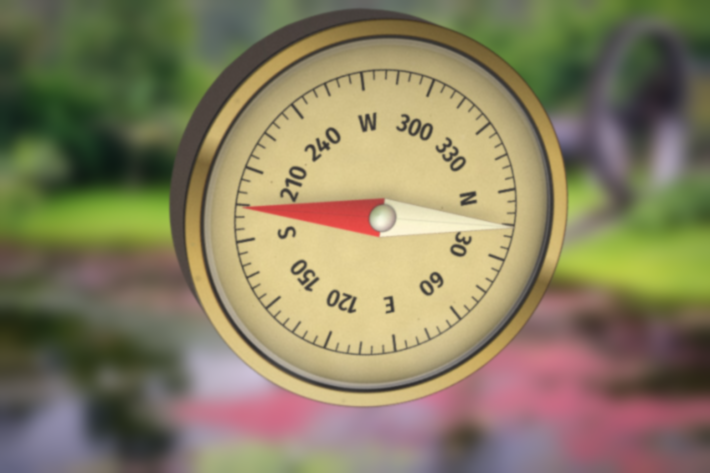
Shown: 195 °
